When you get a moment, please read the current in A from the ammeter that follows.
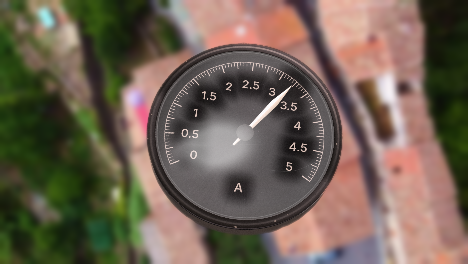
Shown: 3.25 A
